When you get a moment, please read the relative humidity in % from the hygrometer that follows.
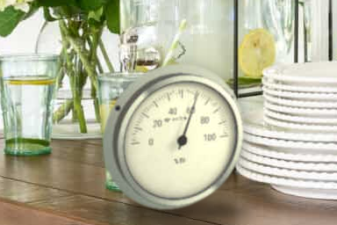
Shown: 60 %
